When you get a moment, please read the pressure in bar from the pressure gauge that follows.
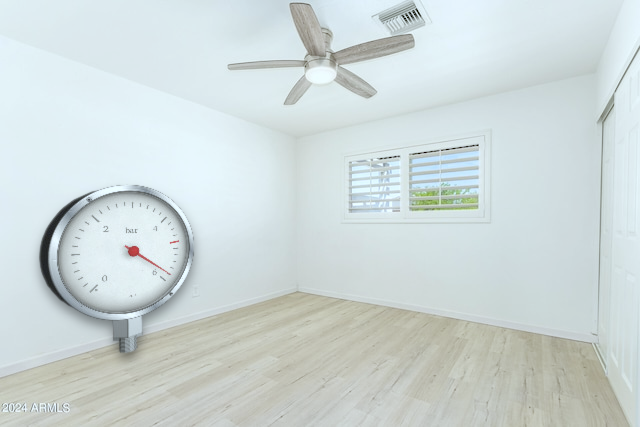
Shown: 5.8 bar
